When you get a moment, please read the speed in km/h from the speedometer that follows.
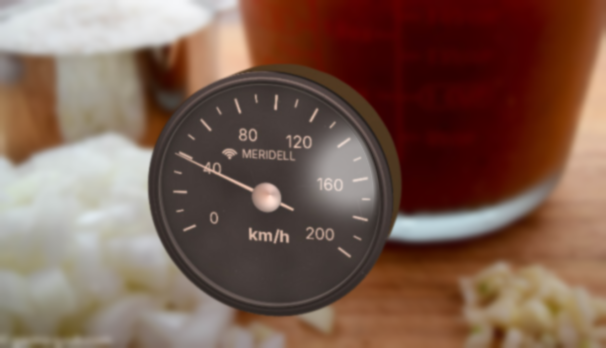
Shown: 40 km/h
